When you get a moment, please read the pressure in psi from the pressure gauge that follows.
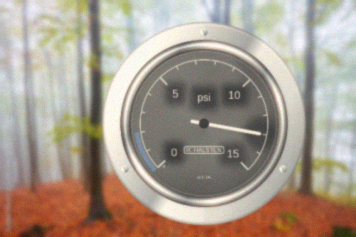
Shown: 13 psi
